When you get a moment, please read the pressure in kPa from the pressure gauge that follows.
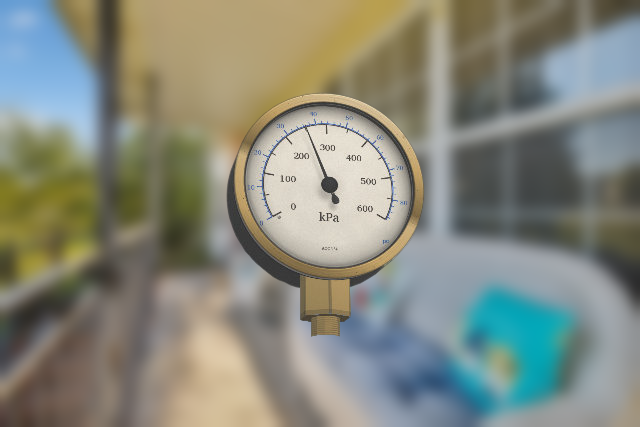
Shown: 250 kPa
